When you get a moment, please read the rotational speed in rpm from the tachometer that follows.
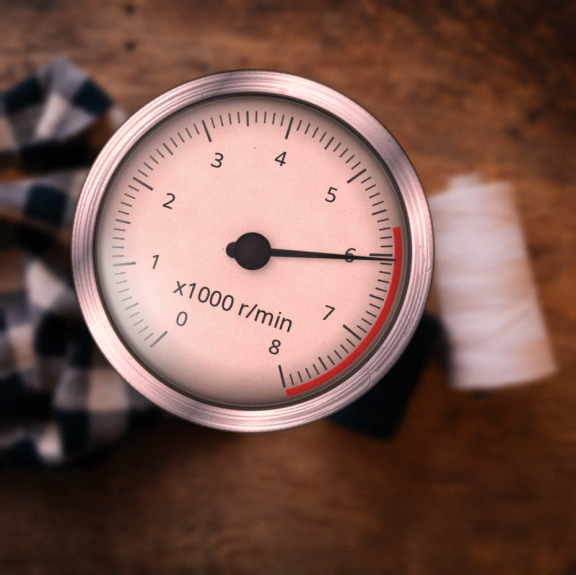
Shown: 6050 rpm
